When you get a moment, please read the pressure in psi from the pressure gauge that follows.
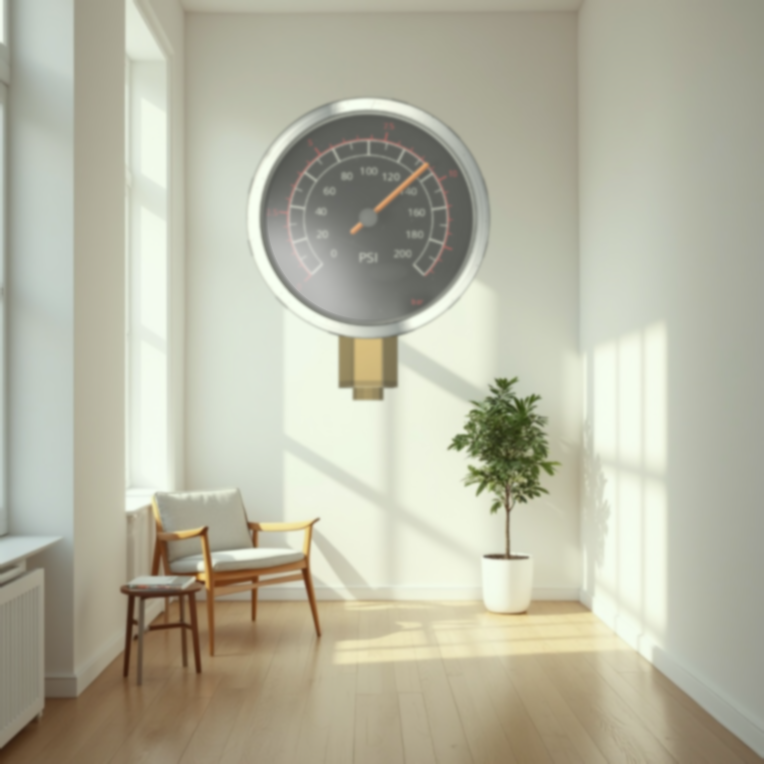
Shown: 135 psi
